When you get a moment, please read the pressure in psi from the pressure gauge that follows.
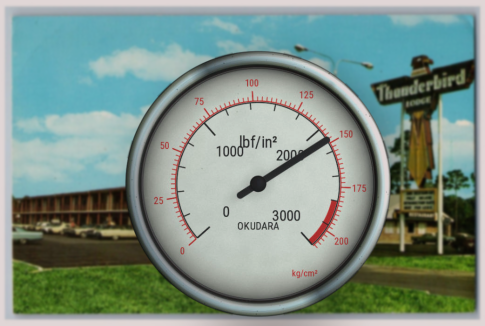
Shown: 2100 psi
